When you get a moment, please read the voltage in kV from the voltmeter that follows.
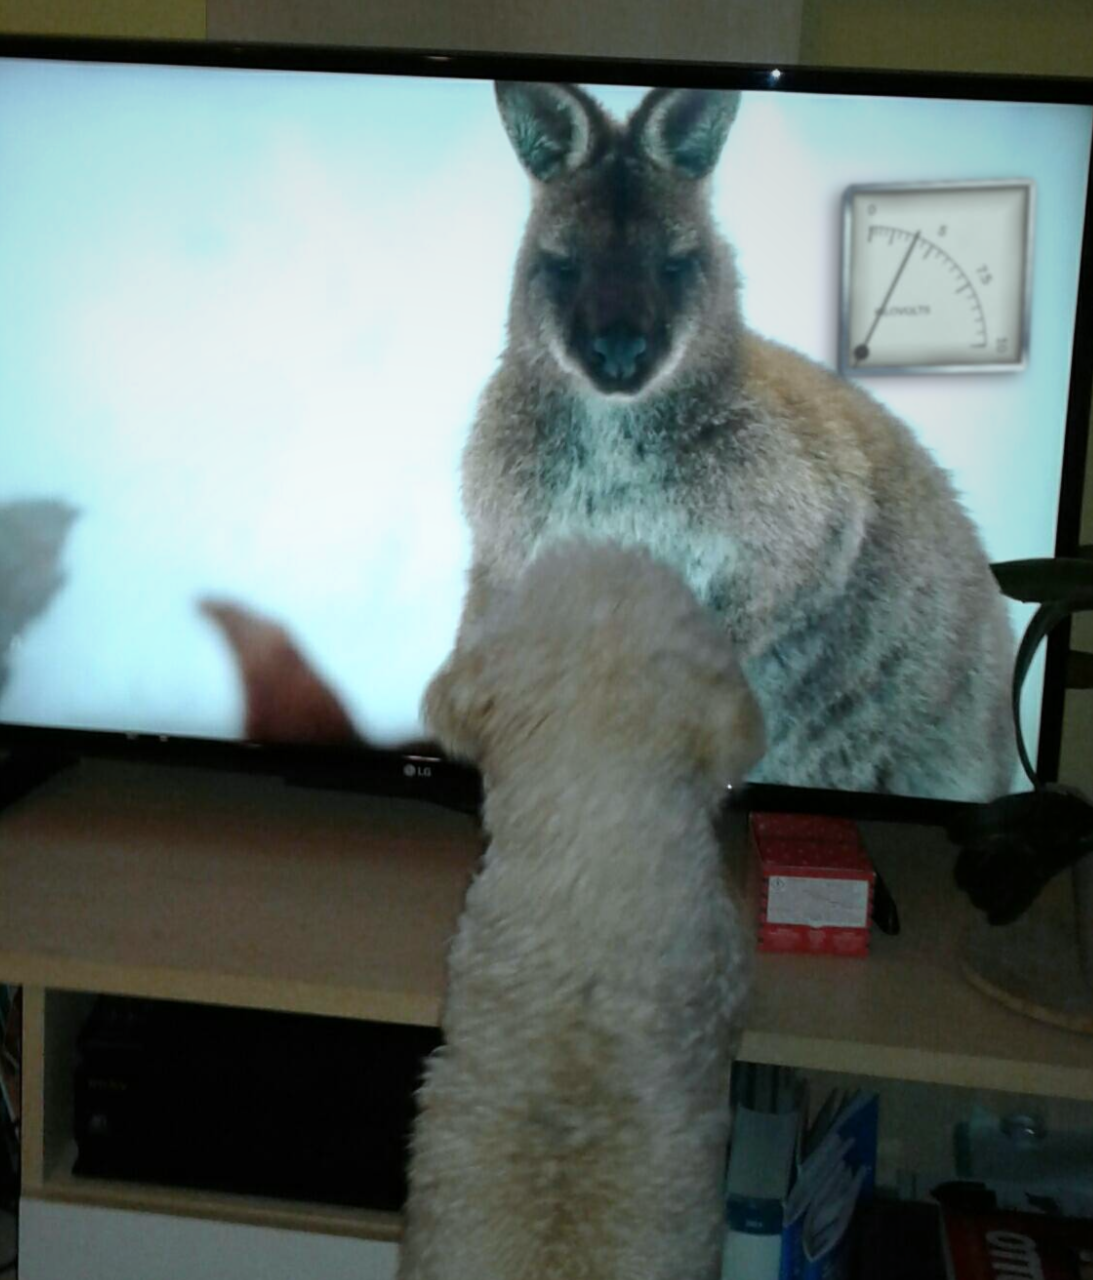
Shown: 4 kV
